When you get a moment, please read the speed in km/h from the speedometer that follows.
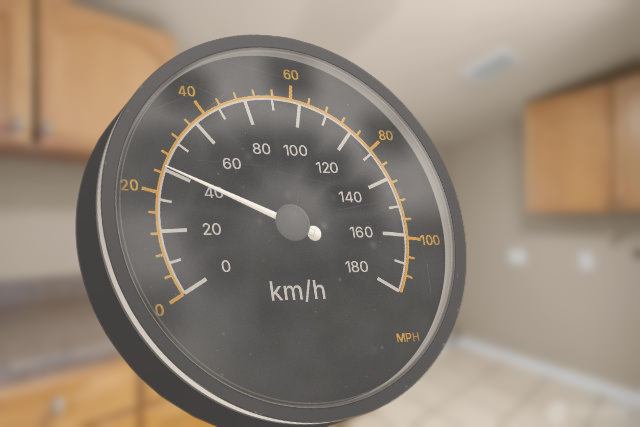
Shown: 40 km/h
